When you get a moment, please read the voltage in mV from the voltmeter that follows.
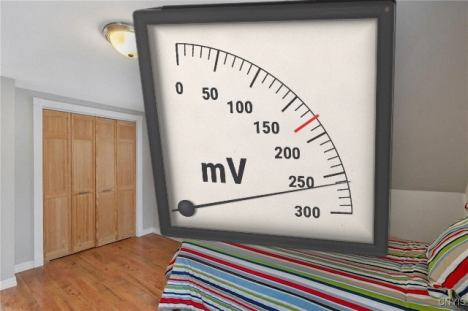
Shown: 260 mV
